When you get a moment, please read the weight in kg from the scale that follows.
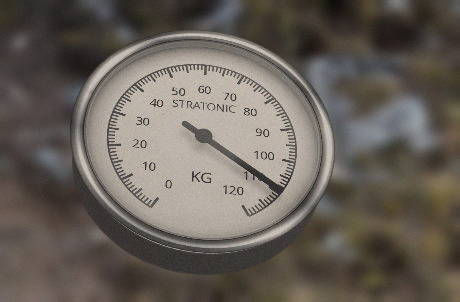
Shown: 110 kg
